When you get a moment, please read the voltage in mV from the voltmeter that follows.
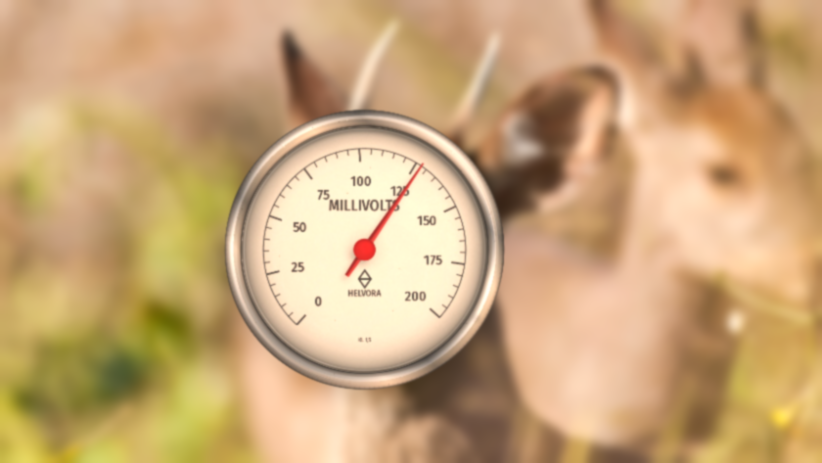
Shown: 127.5 mV
